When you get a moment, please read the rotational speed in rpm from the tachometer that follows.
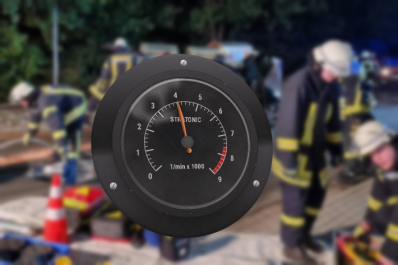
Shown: 4000 rpm
